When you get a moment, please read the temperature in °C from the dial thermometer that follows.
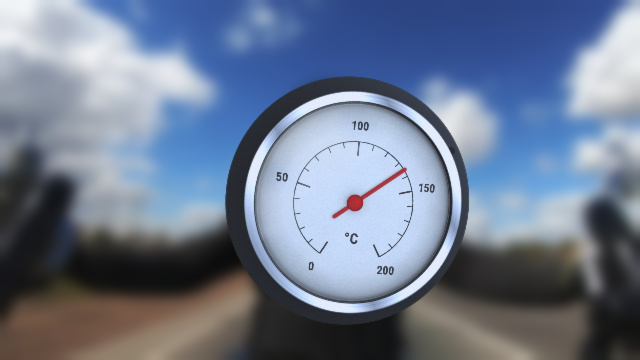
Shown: 135 °C
